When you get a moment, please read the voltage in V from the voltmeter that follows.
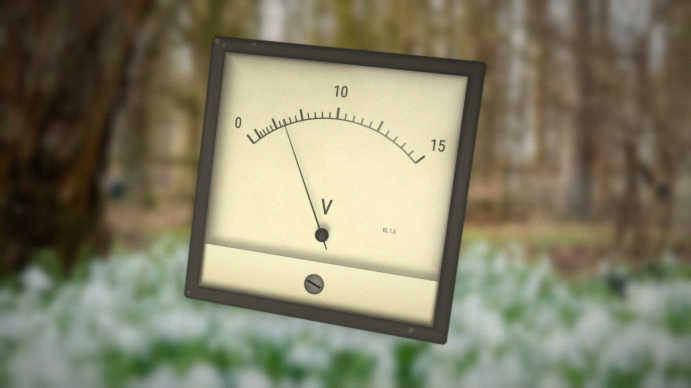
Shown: 6 V
